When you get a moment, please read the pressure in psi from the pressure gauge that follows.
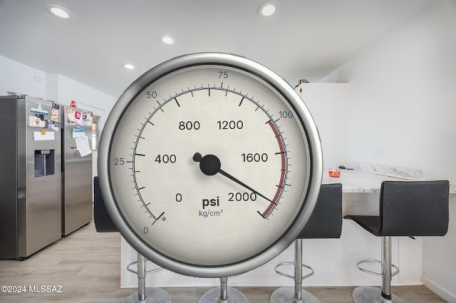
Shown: 1900 psi
